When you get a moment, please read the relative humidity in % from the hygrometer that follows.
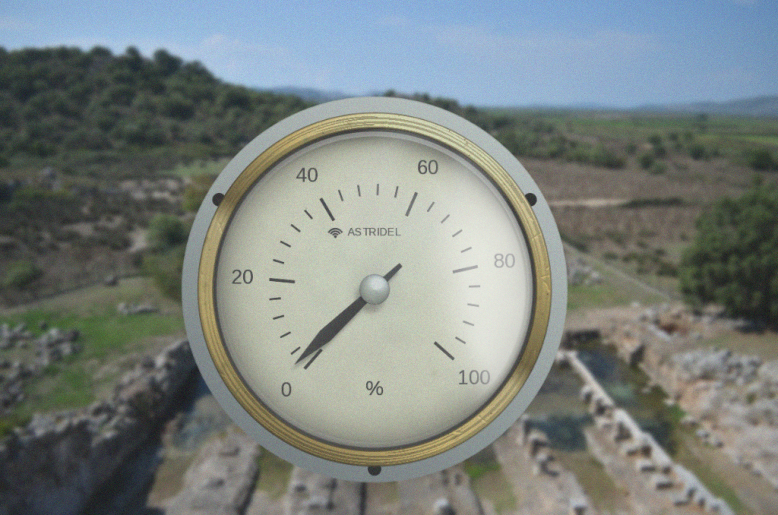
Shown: 2 %
